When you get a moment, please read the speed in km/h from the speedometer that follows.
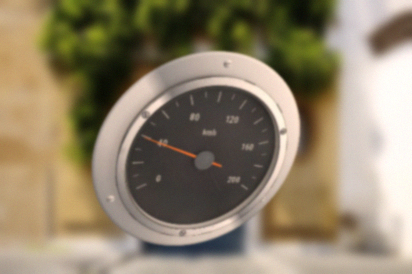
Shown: 40 km/h
